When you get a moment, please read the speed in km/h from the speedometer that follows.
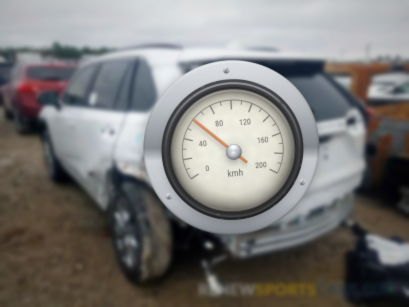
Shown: 60 km/h
